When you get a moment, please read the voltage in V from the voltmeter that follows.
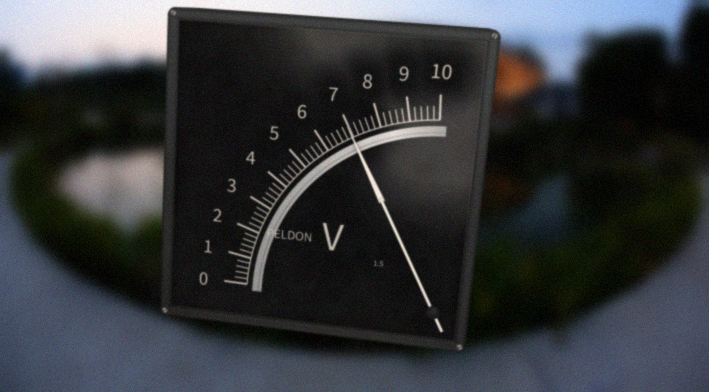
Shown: 7 V
